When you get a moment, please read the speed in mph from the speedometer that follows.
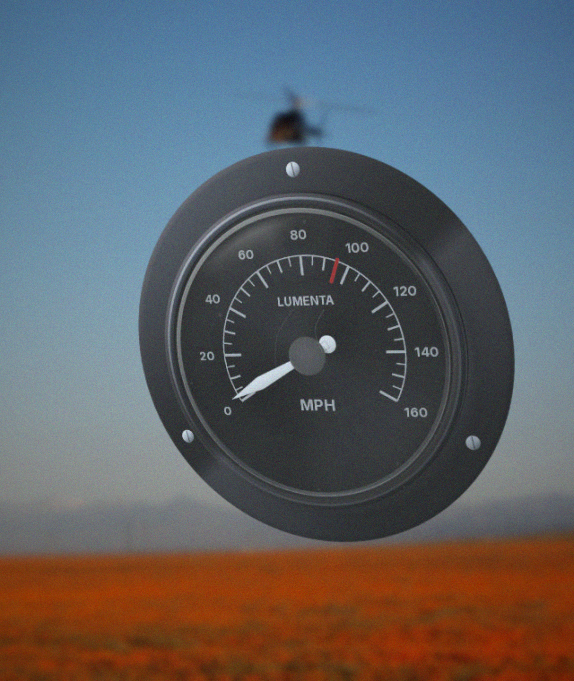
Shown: 2.5 mph
